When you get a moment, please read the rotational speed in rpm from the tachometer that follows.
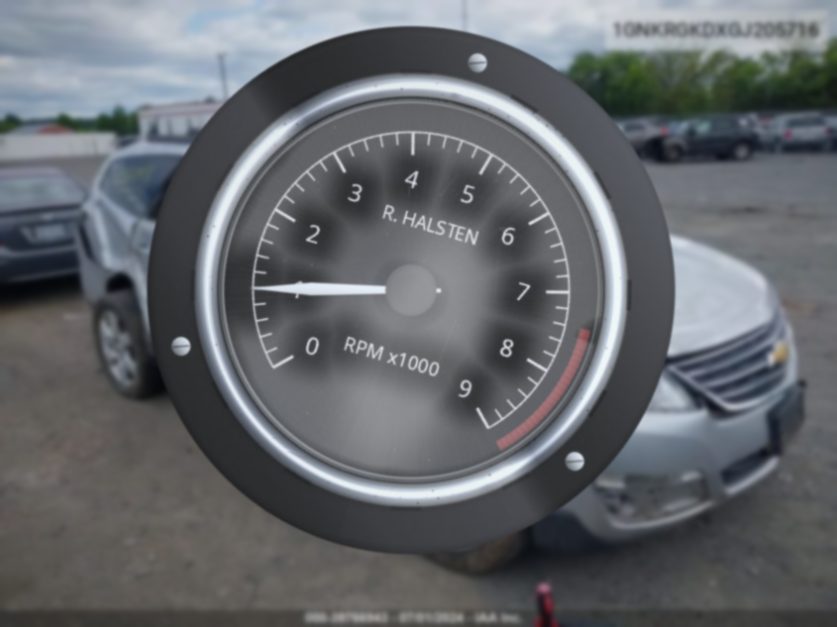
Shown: 1000 rpm
